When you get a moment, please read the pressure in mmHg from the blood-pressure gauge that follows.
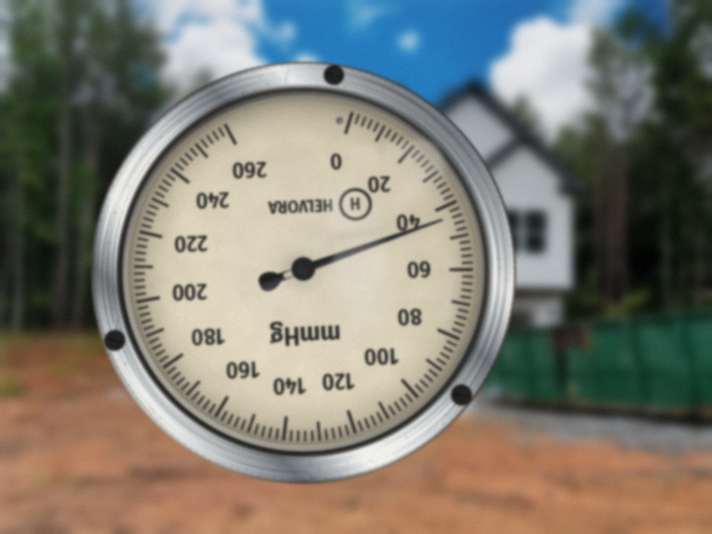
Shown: 44 mmHg
